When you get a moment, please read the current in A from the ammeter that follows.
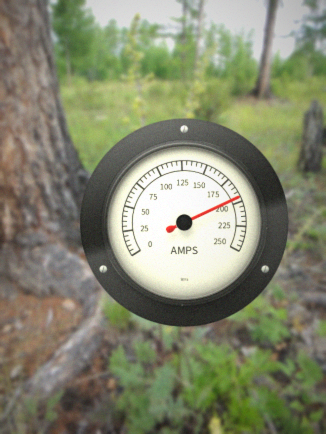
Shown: 195 A
